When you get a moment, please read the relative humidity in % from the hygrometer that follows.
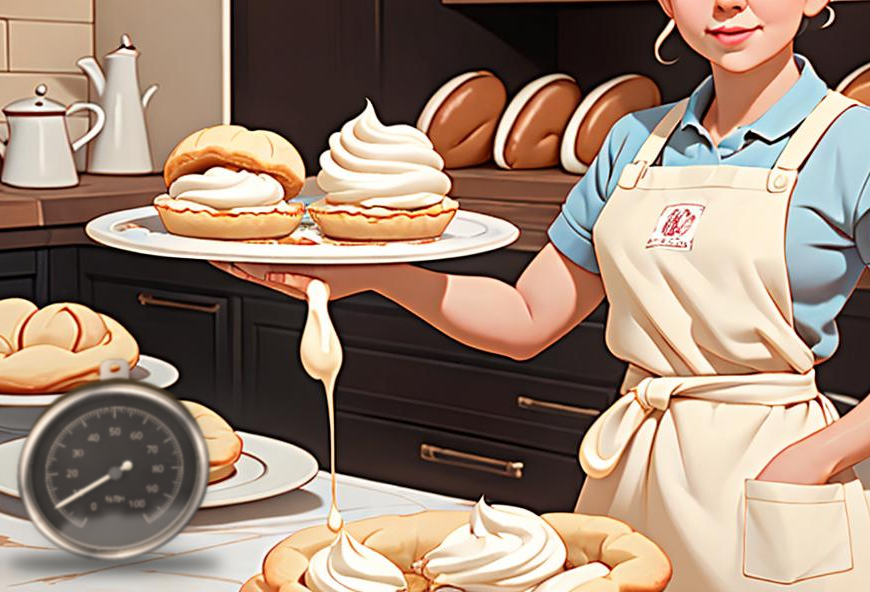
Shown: 10 %
